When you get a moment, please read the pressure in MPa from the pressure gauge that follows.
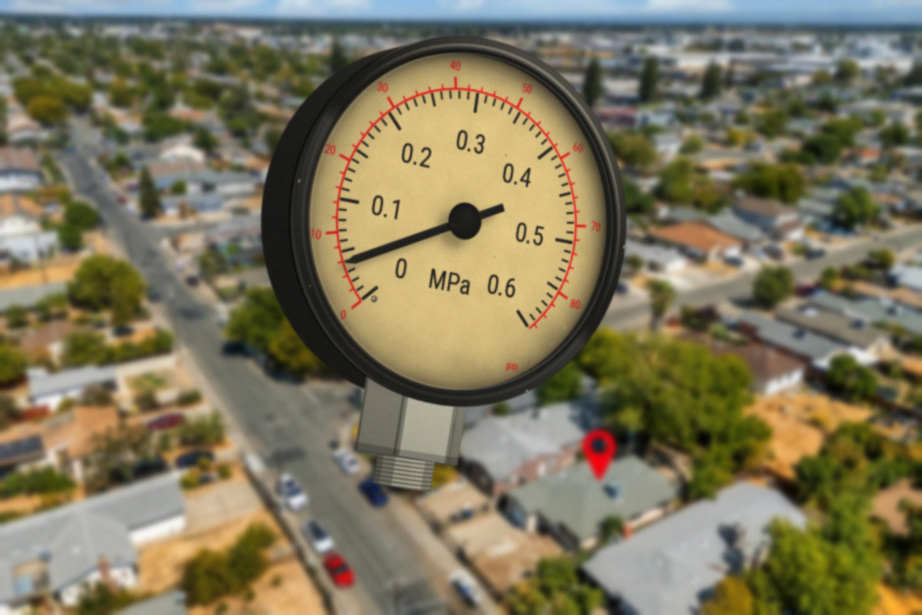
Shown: 0.04 MPa
